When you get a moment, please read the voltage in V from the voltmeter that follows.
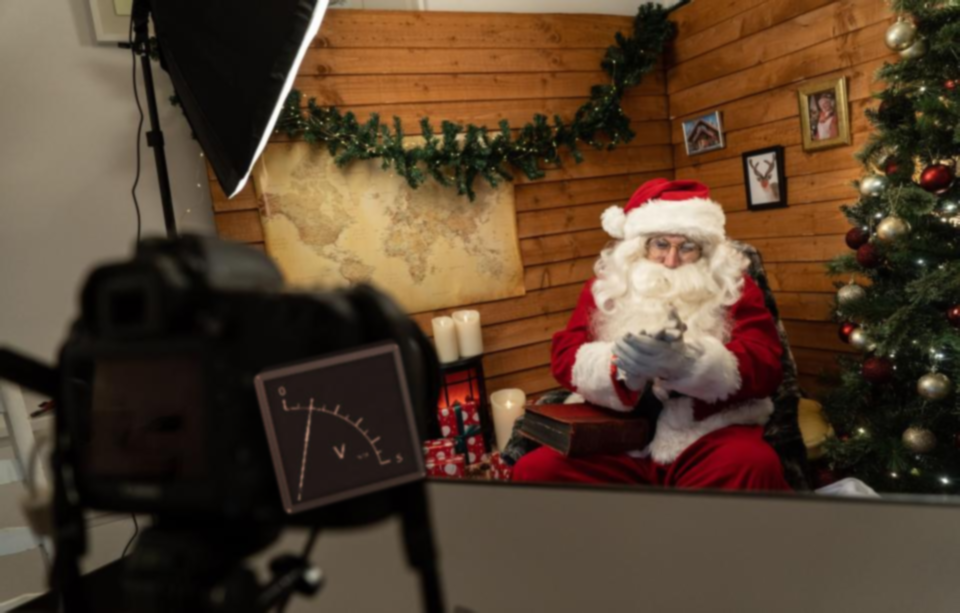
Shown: 1 V
